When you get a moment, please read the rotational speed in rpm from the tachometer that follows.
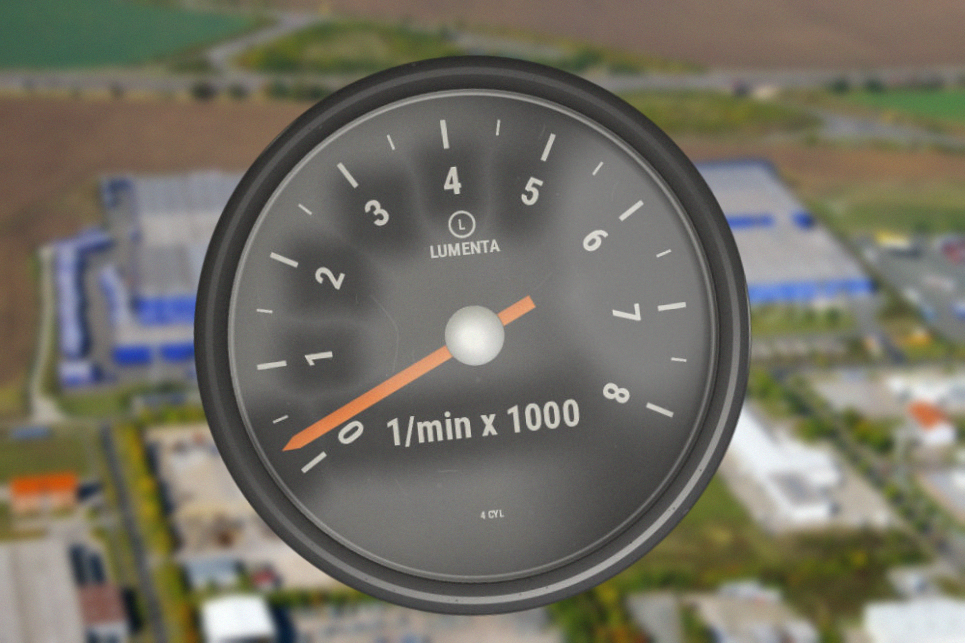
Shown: 250 rpm
